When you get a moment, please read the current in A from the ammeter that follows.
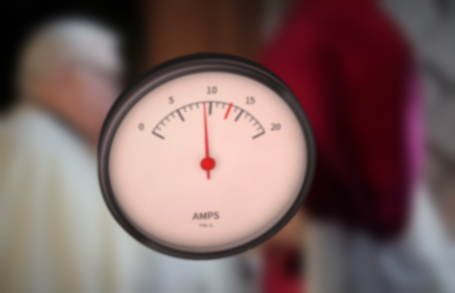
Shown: 9 A
